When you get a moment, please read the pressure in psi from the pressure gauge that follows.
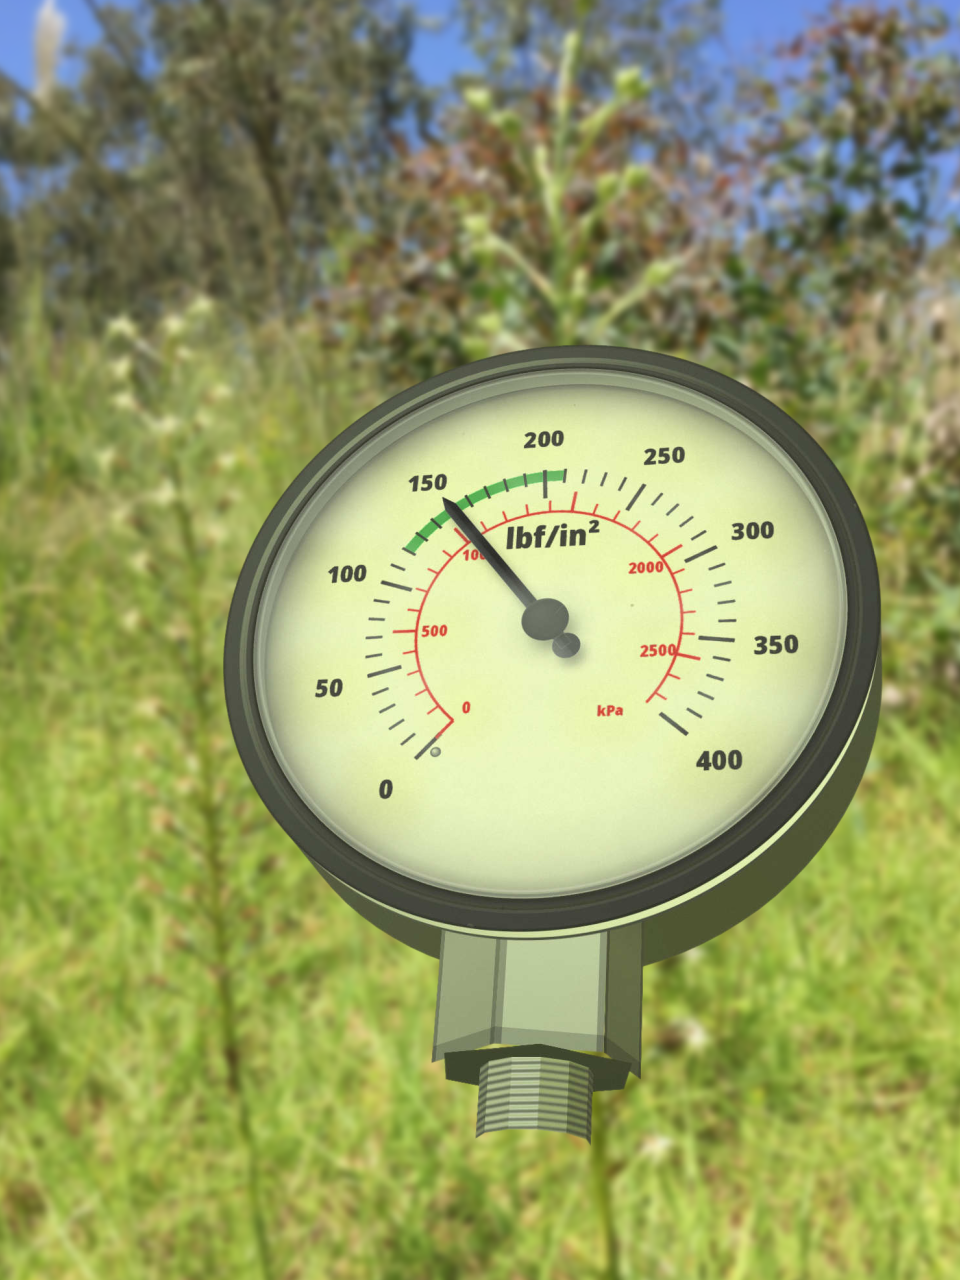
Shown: 150 psi
